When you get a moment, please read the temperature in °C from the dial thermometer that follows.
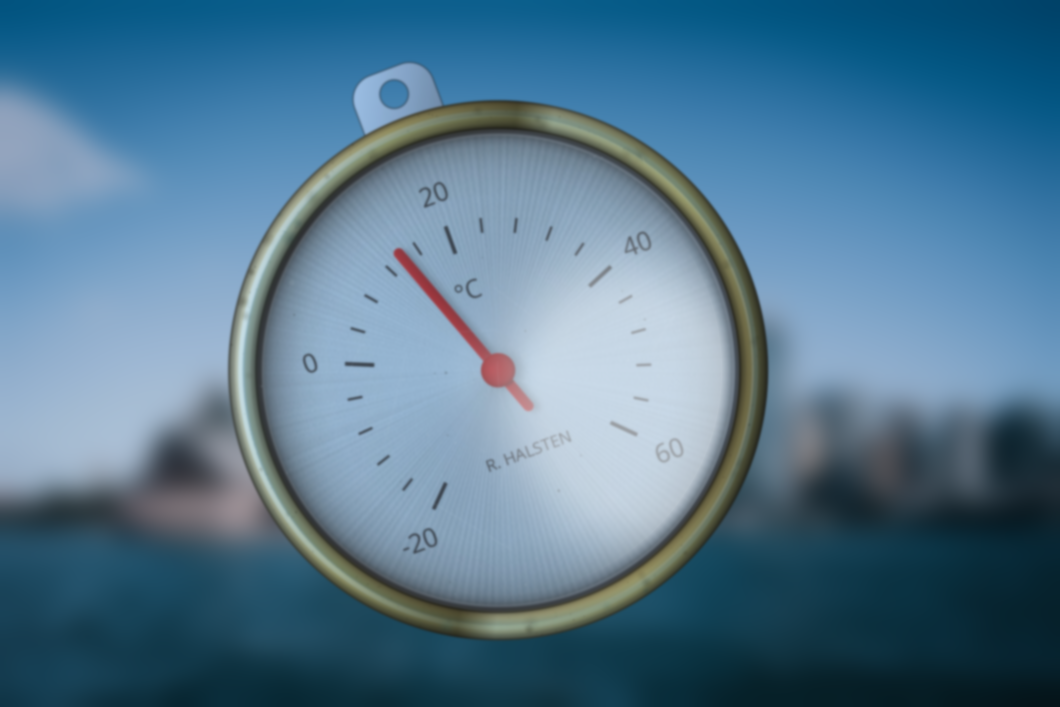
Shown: 14 °C
